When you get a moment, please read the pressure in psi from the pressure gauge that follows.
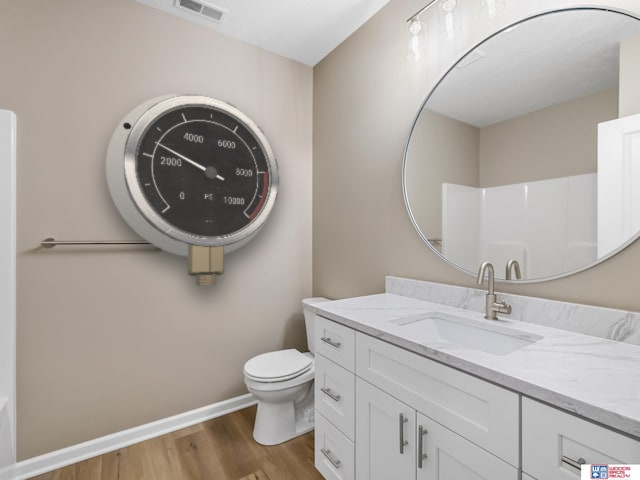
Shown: 2500 psi
